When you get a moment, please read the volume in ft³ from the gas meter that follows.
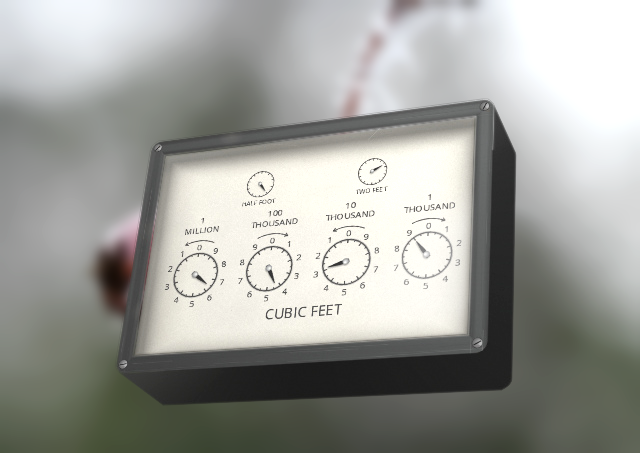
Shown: 642900 ft³
